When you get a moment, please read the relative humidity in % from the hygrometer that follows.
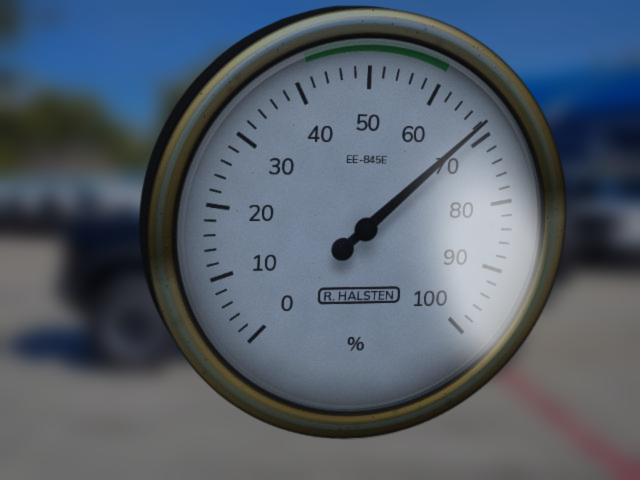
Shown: 68 %
